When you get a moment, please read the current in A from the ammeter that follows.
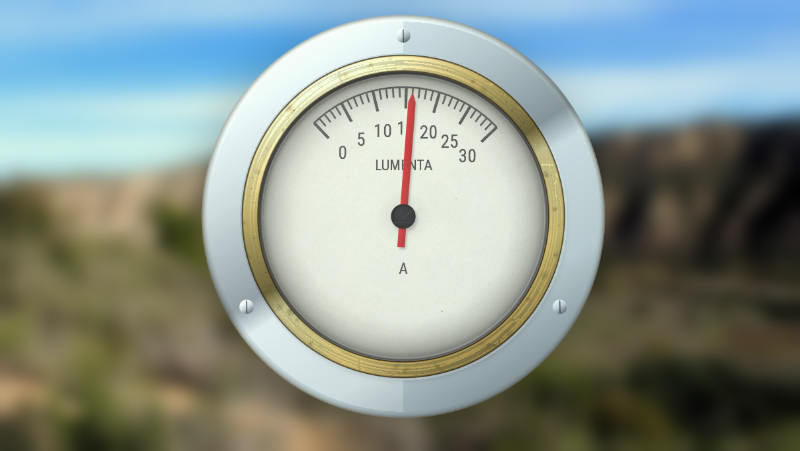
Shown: 16 A
